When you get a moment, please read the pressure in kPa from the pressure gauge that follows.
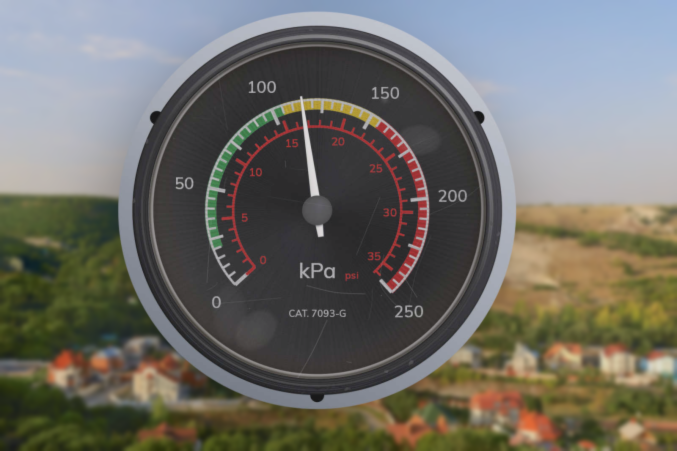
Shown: 115 kPa
